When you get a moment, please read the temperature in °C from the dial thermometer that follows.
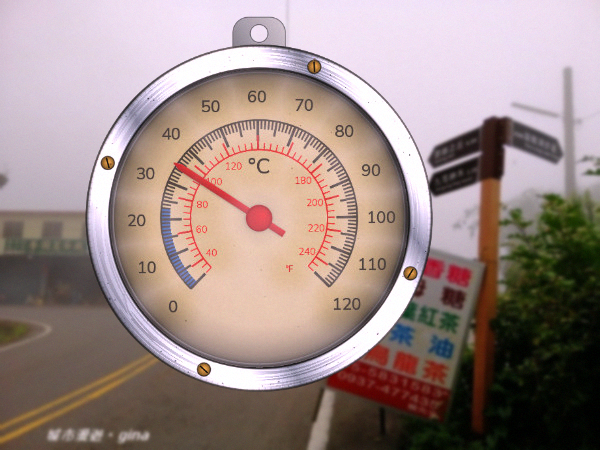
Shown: 35 °C
